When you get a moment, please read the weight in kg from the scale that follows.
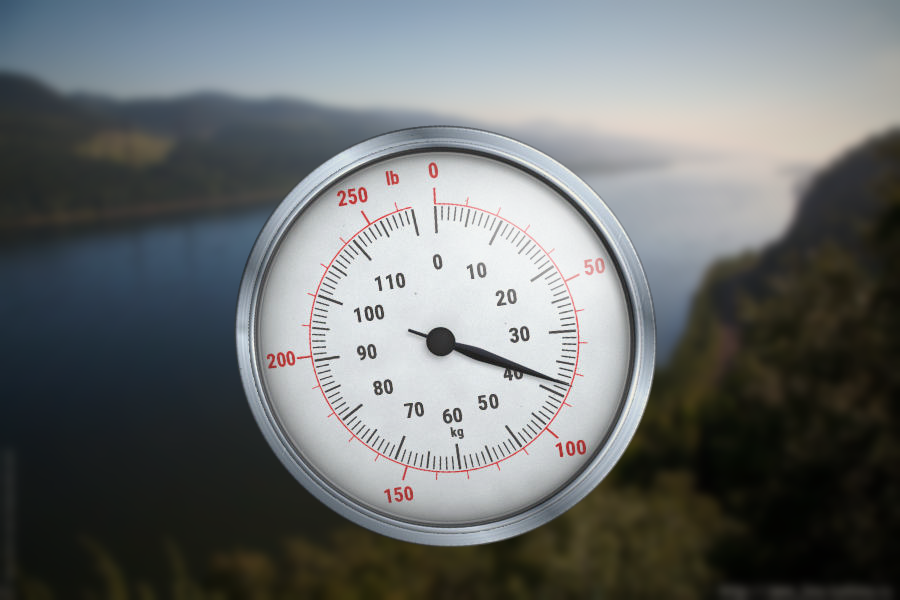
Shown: 38 kg
